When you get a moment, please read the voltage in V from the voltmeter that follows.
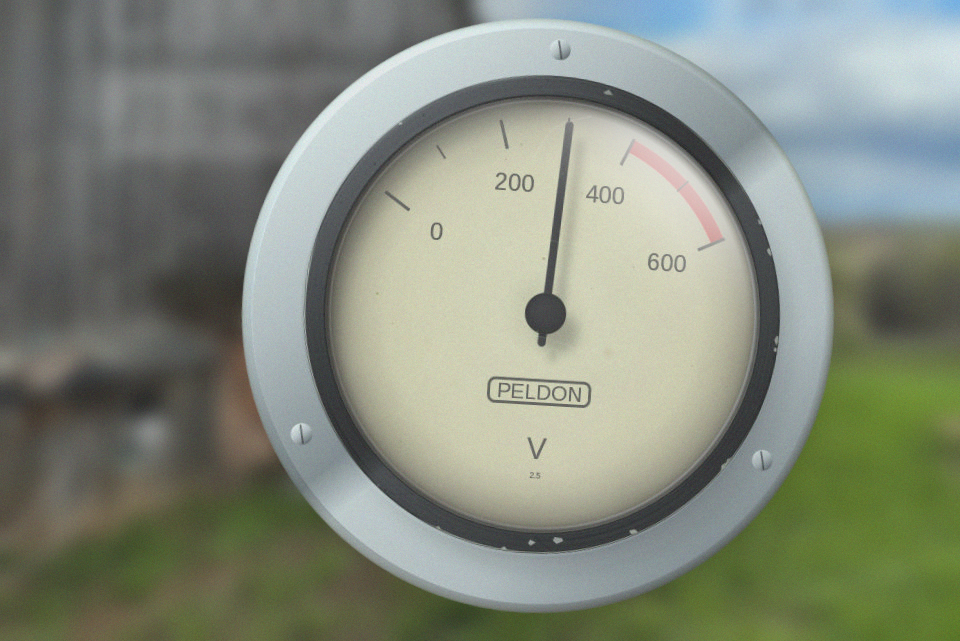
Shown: 300 V
